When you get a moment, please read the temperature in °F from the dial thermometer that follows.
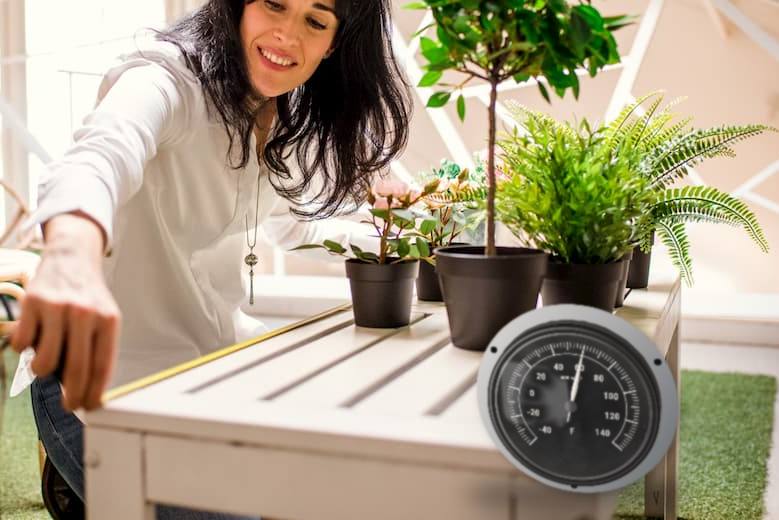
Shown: 60 °F
